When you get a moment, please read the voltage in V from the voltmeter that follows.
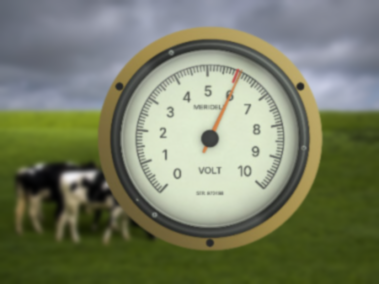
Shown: 6 V
